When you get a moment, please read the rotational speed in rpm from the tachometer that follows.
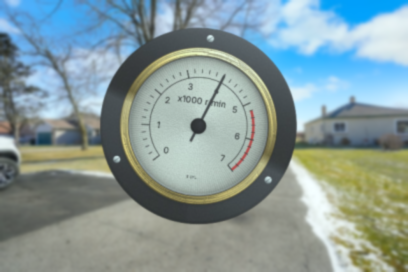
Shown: 4000 rpm
